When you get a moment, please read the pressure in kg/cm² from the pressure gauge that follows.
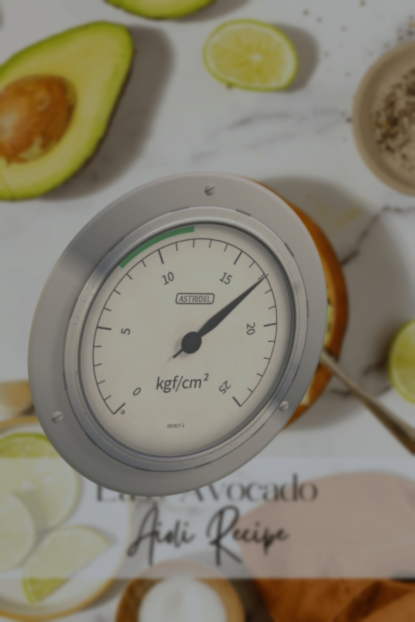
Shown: 17 kg/cm²
